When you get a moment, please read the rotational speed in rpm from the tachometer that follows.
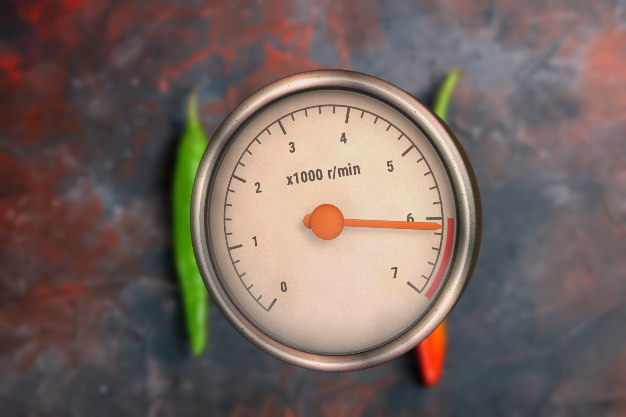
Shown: 6100 rpm
